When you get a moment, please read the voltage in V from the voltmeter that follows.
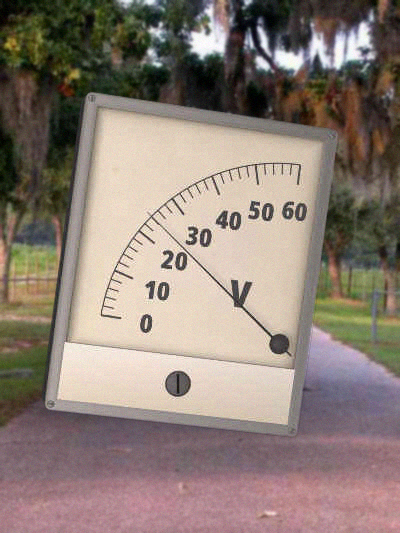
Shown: 24 V
